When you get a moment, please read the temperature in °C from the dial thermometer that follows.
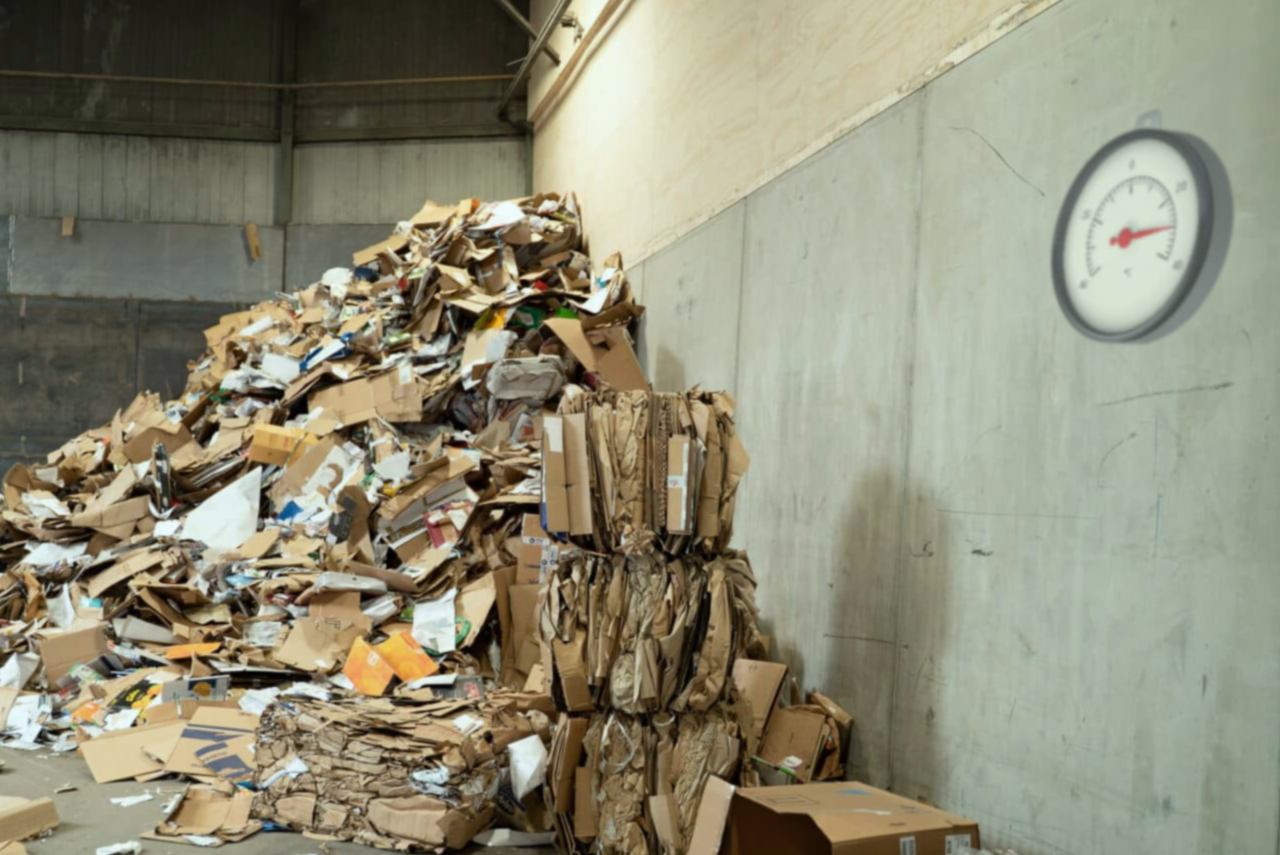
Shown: 30 °C
